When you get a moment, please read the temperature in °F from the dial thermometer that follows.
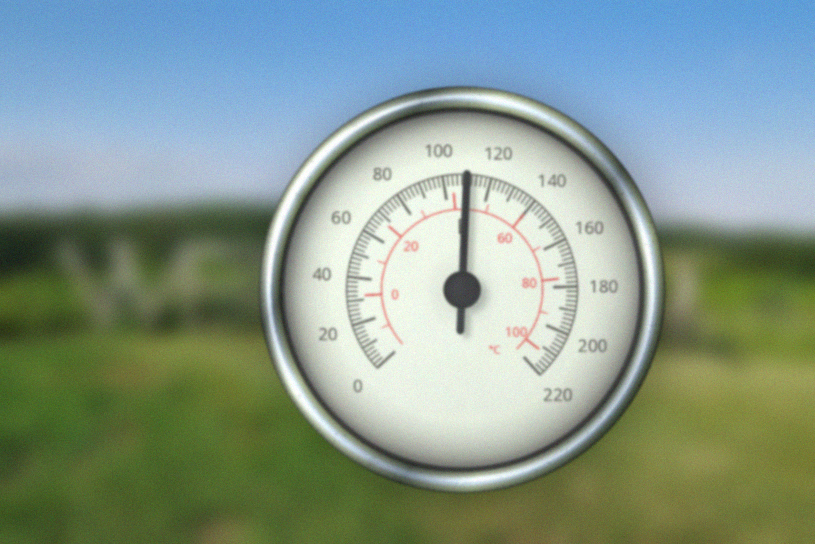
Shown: 110 °F
